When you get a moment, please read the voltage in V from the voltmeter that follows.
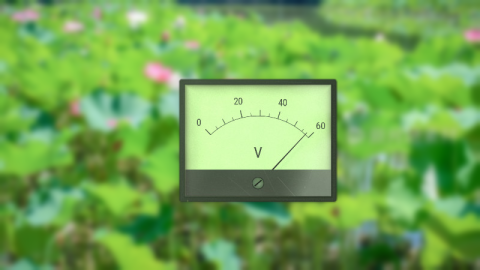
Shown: 57.5 V
